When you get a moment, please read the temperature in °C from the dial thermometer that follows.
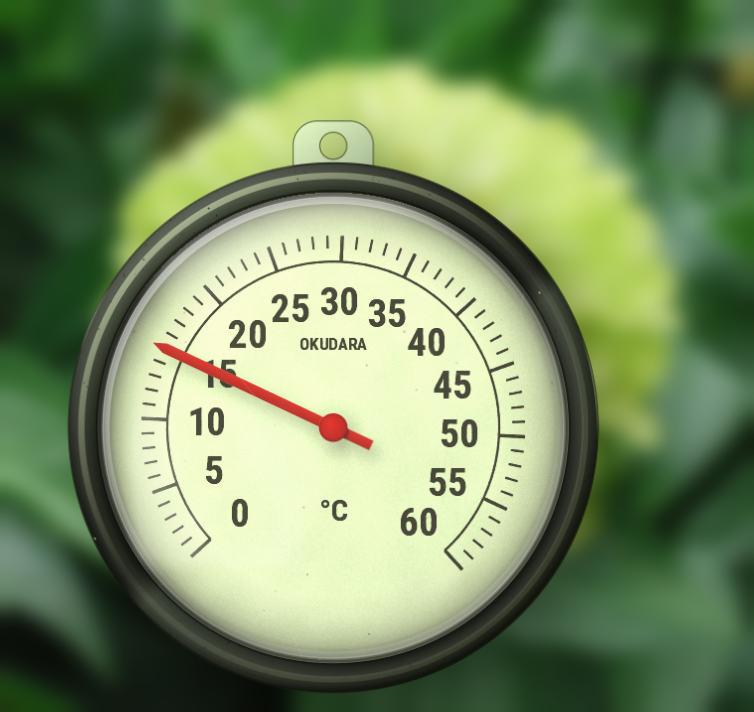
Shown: 15 °C
